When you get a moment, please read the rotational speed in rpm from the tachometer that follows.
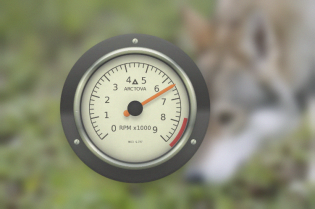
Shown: 6400 rpm
